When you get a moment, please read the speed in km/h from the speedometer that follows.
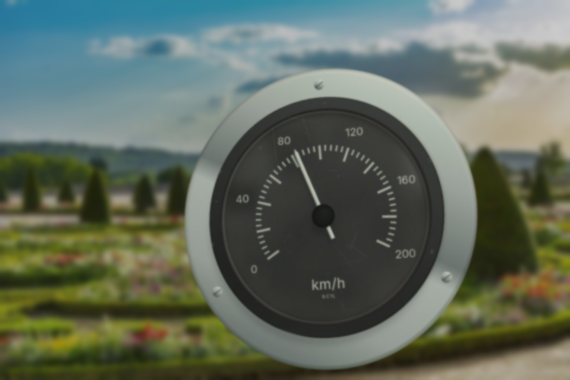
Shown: 84 km/h
